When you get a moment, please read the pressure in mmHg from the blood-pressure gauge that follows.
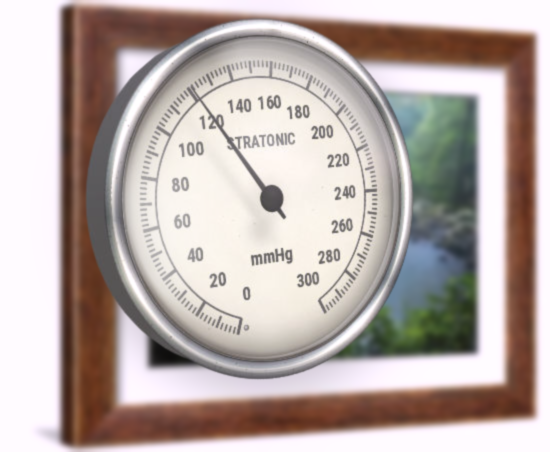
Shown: 120 mmHg
